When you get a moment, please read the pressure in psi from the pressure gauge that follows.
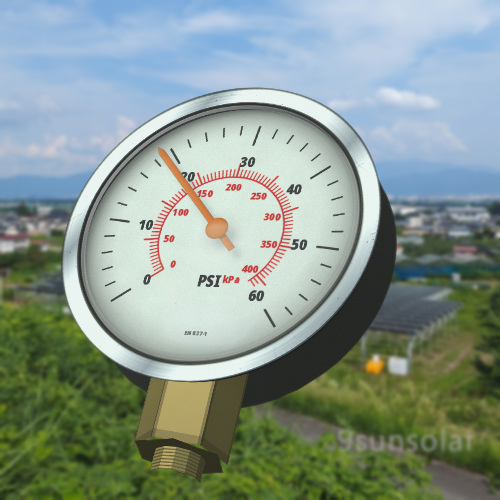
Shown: 19 psi
